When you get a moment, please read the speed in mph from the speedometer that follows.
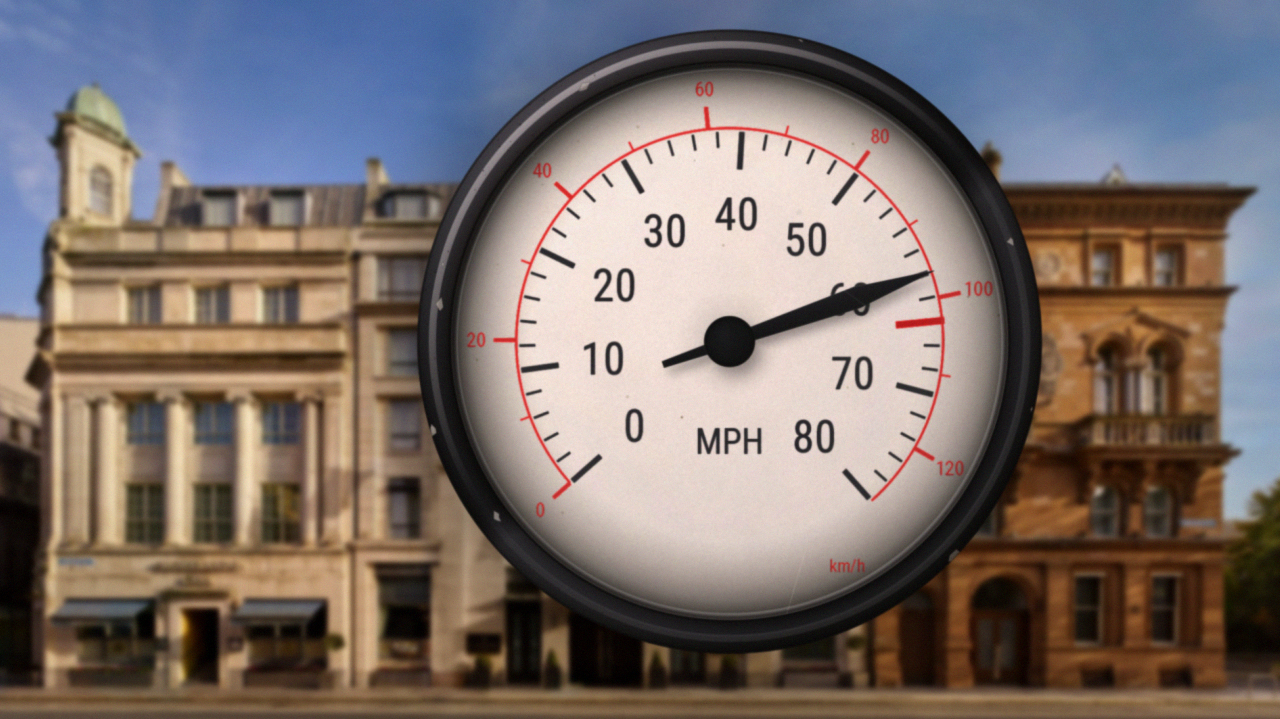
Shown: 60 mph
